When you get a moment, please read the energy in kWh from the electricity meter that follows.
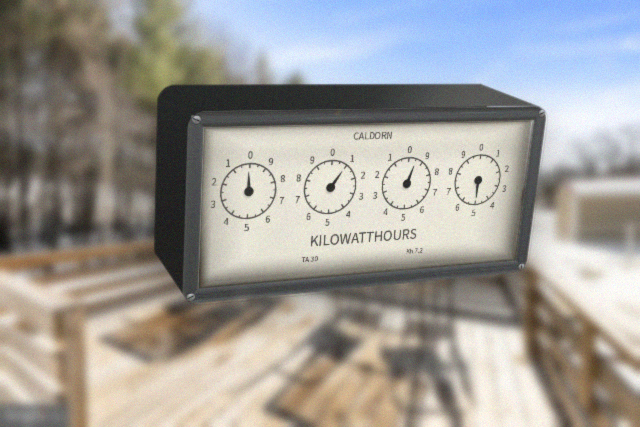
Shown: 95 kWh
